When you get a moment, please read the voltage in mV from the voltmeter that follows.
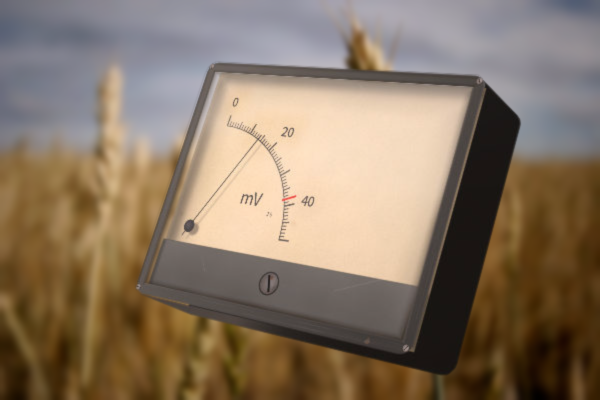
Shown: 15 mV
